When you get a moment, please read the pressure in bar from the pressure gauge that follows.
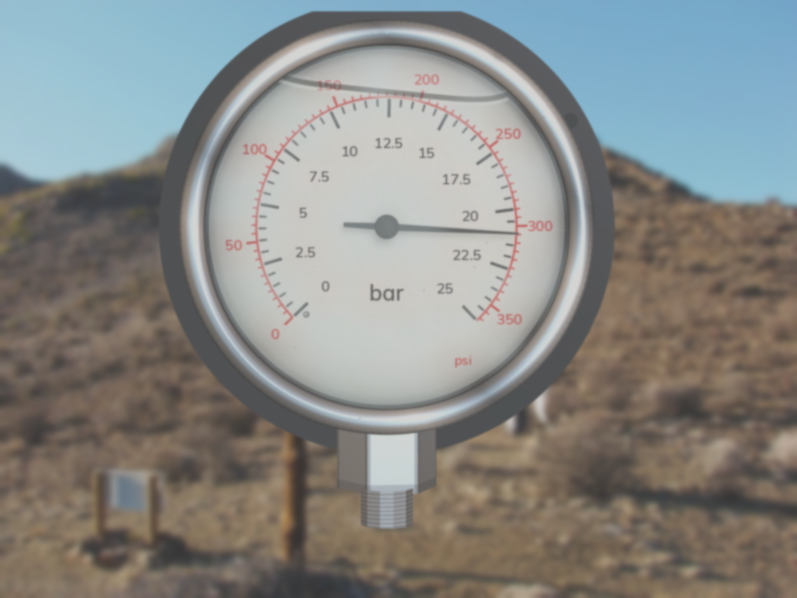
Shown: 21 bar
